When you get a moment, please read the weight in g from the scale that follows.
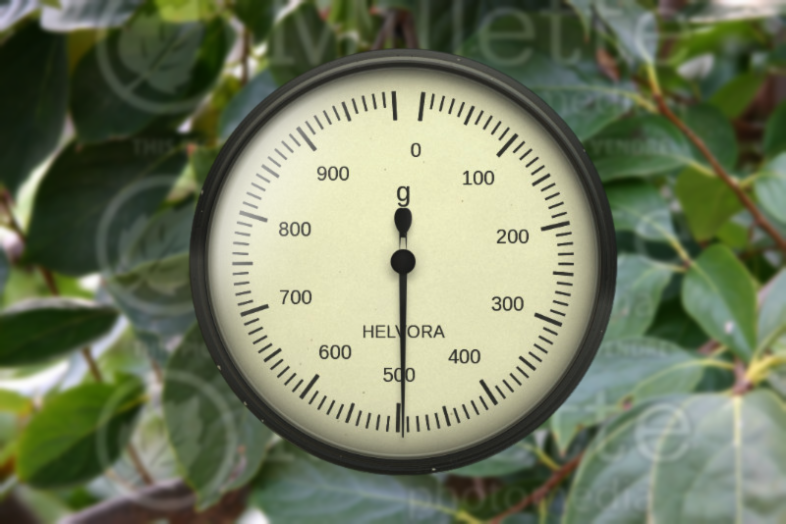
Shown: 495 g
